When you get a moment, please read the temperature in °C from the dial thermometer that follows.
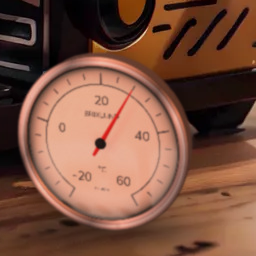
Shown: 28 °C
